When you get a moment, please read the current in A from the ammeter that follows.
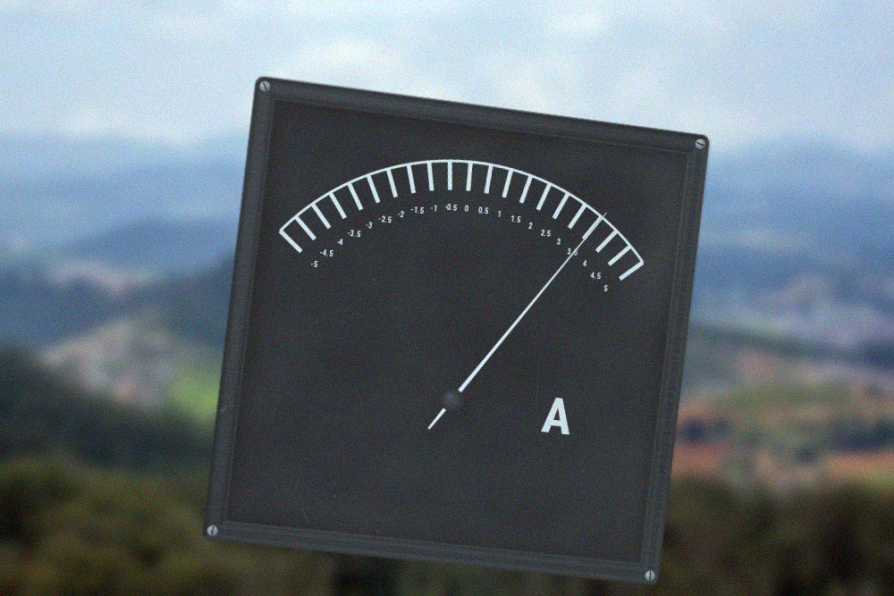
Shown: 3.5 A
